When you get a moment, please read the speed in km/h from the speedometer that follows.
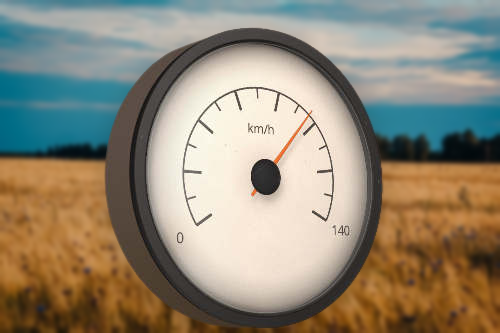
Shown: 95 km/h
